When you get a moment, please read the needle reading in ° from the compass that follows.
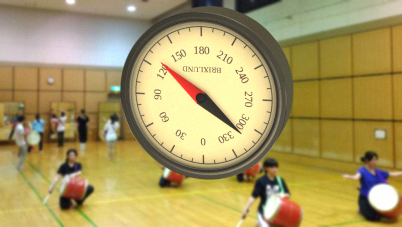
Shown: 130 °
